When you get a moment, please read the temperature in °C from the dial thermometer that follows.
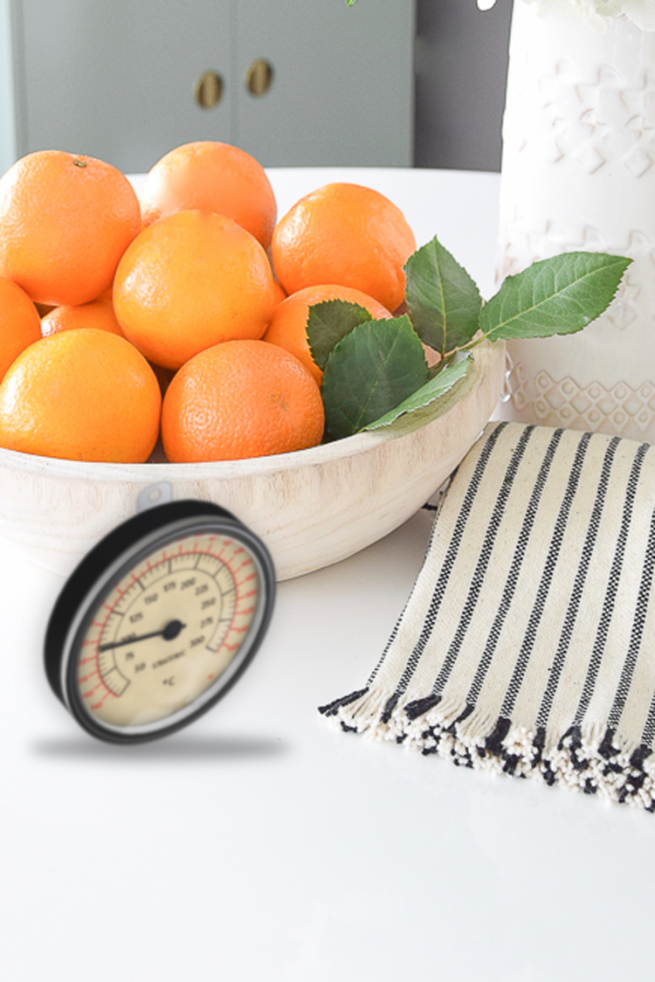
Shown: 100 °C
